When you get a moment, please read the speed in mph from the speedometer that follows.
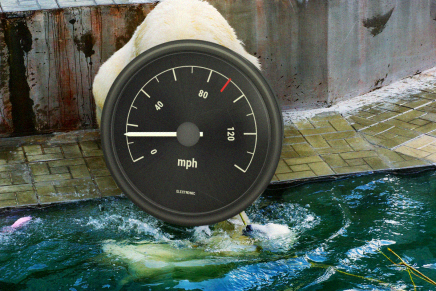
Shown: 15 mph
